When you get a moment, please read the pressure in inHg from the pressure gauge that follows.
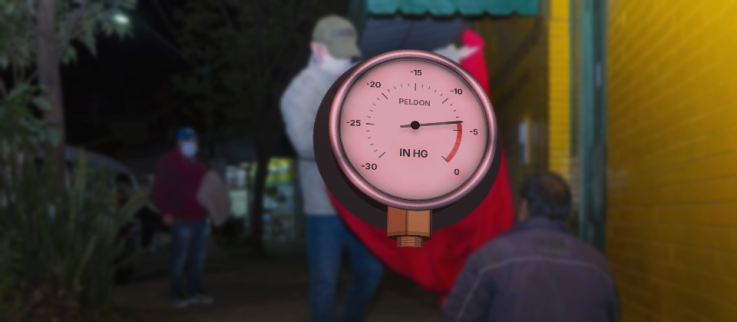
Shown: -6 inHg
